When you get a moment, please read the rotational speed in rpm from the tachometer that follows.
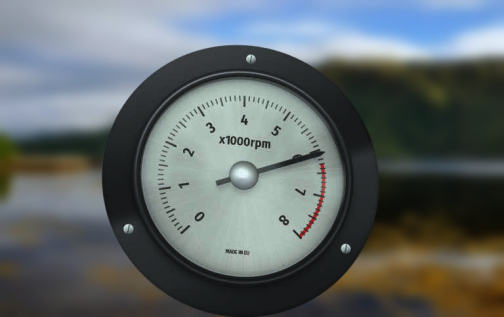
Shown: 6100 rpm
